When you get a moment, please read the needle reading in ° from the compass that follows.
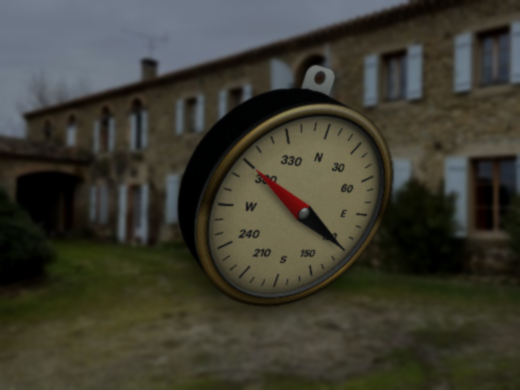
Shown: 300 °
